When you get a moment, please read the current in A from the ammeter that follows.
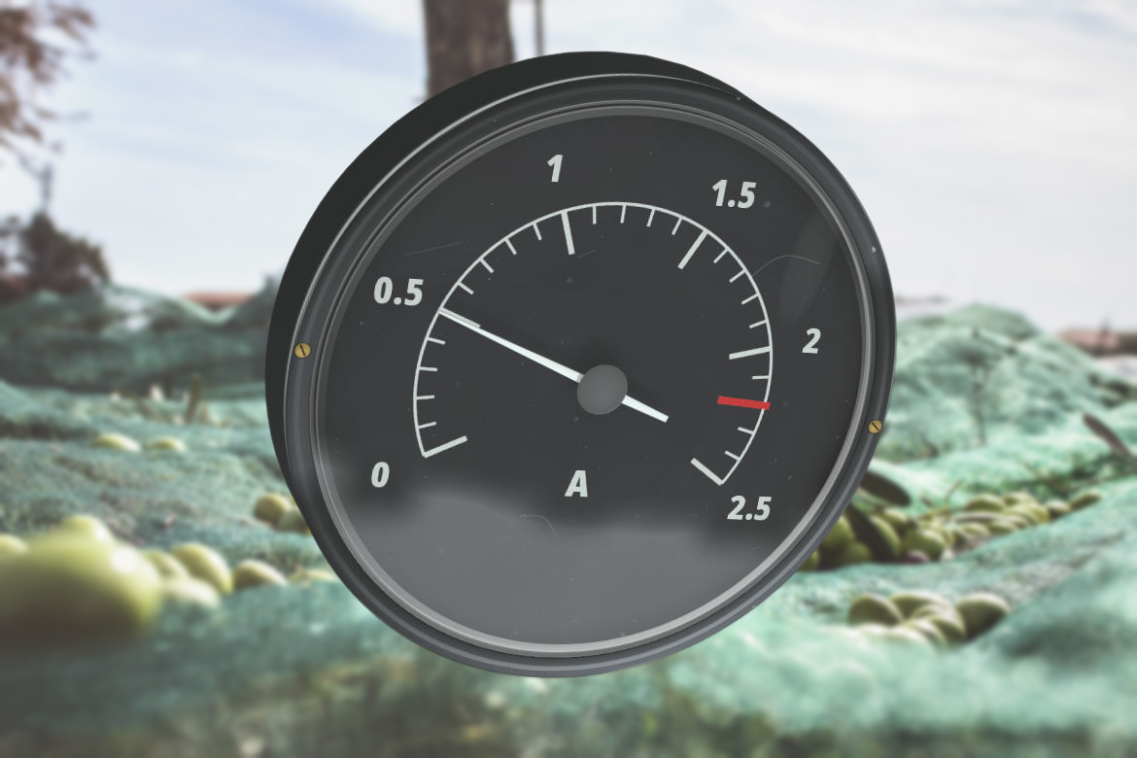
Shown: 0.5 A
